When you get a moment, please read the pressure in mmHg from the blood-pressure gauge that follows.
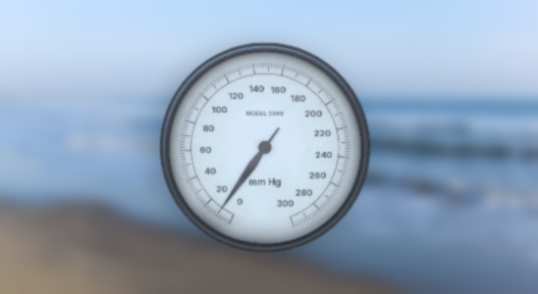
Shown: 10 mmHg
